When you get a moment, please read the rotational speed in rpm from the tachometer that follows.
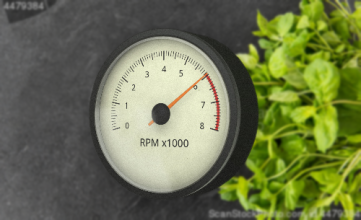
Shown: 6000 rpm
